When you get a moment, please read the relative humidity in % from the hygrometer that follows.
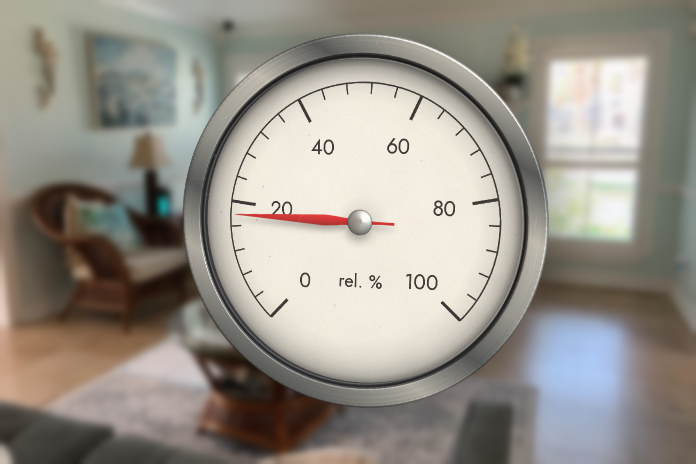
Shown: 18 %
